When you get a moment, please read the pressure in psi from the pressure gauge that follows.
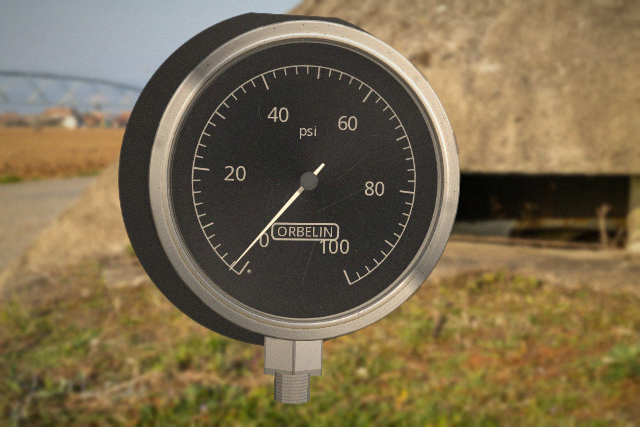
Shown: 2 psi
